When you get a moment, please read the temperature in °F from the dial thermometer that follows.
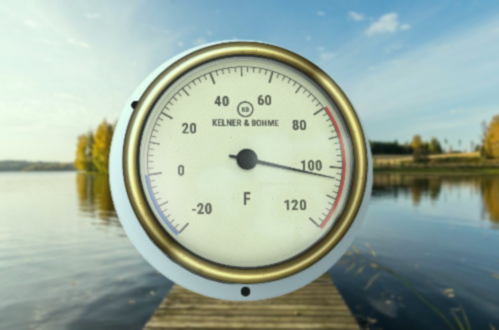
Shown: 104 °F
